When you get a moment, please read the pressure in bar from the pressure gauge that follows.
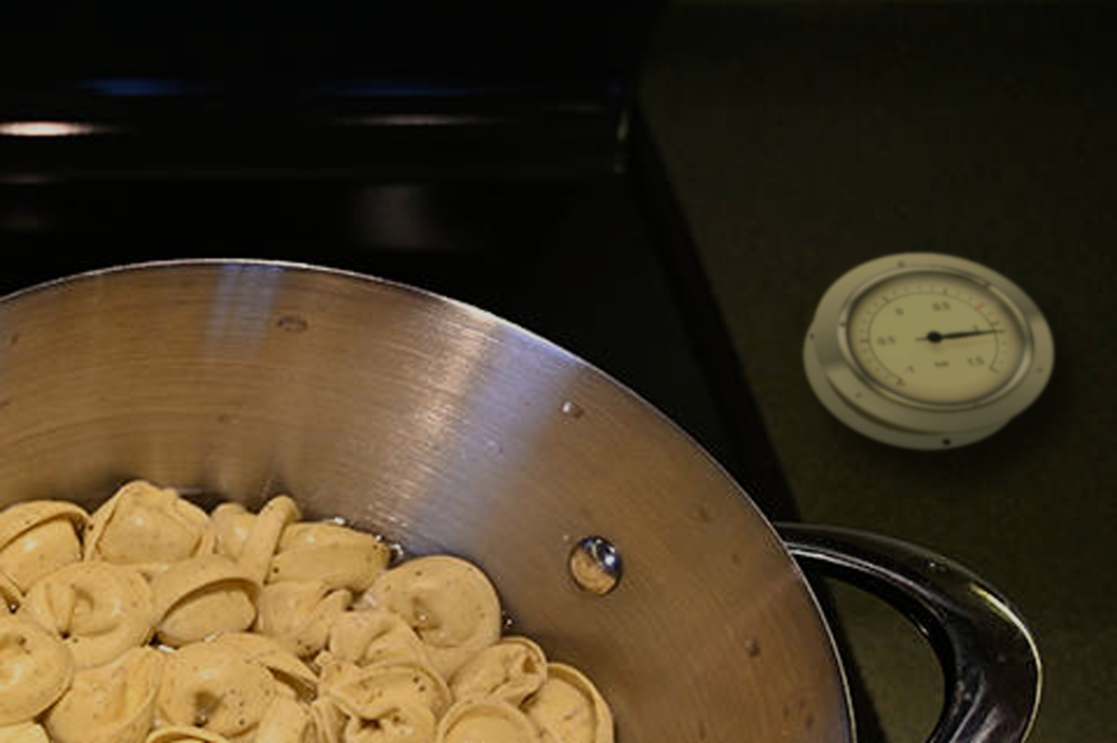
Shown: 1.1 bar
